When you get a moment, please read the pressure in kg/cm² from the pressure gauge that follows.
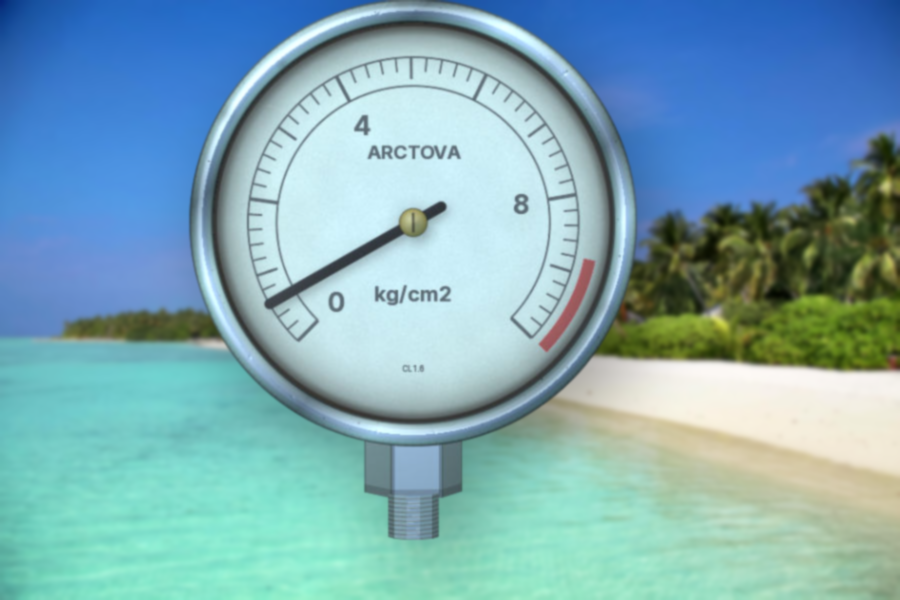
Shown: 0.6 kg/cm²
